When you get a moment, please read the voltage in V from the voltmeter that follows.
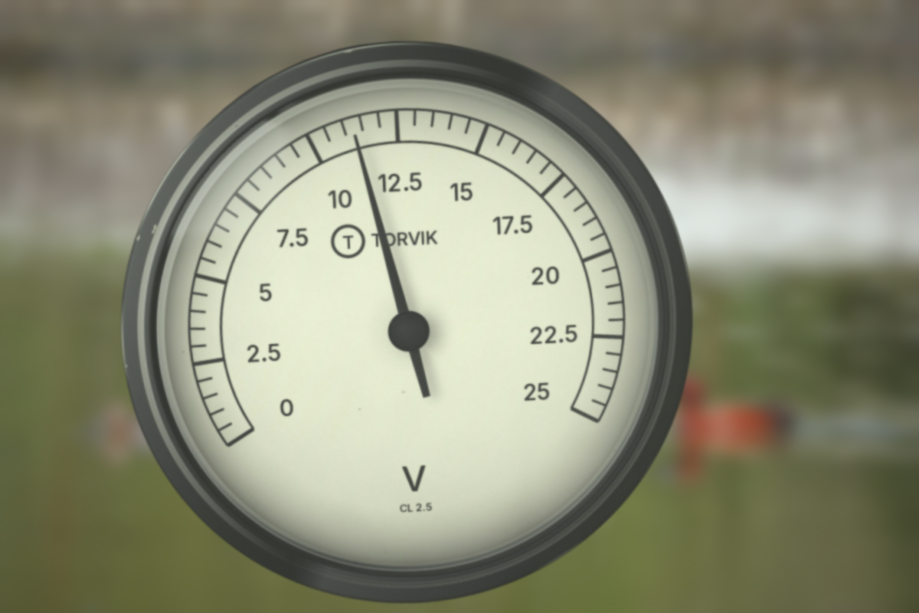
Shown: 11.25 V
